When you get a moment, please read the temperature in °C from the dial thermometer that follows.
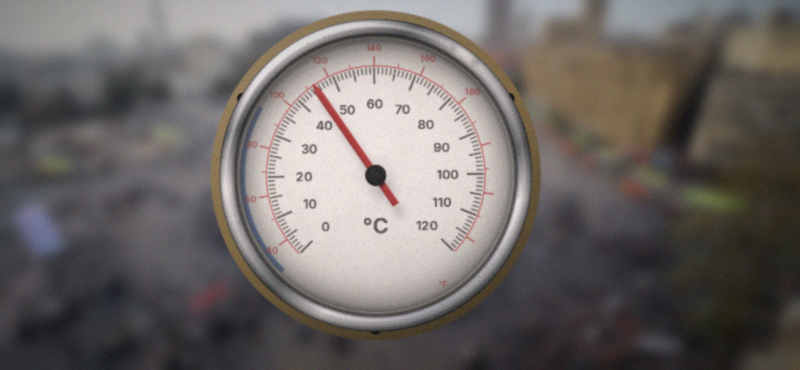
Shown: 45 °C
